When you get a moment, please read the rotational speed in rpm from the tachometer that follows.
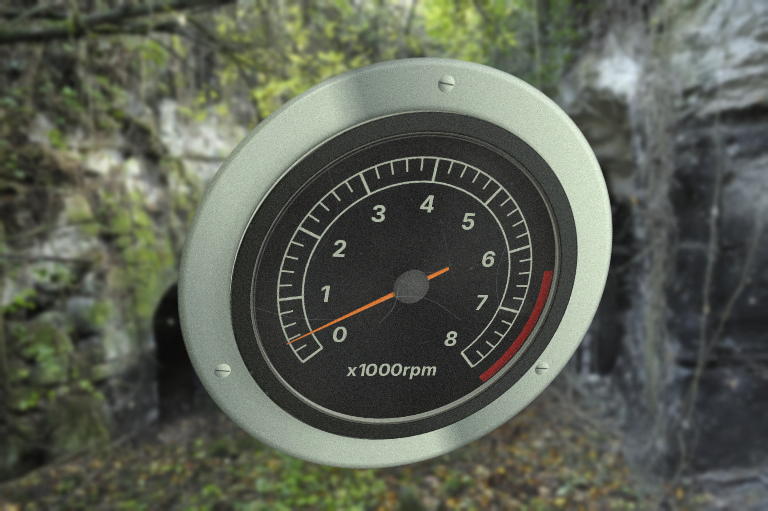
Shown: 400 rpm
